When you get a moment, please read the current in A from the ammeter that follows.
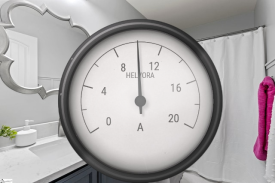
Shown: 10 A
